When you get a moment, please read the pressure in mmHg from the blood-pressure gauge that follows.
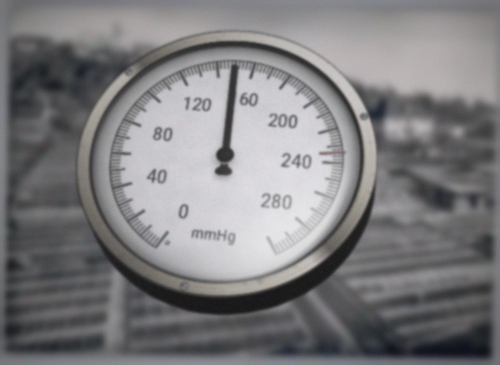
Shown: 150 mmHg
